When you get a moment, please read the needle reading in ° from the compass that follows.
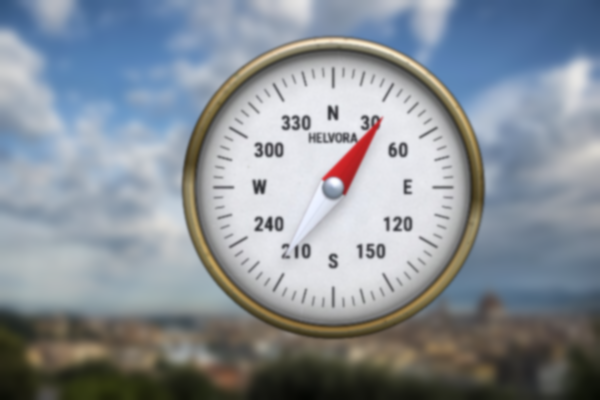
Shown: 35 °
